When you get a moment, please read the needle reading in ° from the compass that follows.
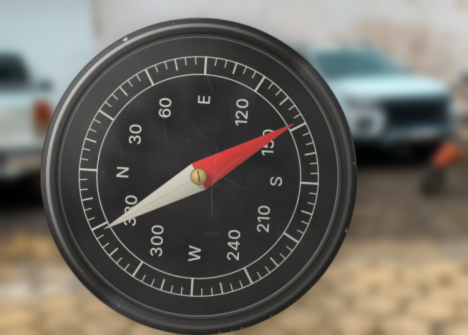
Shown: 147.5 °
